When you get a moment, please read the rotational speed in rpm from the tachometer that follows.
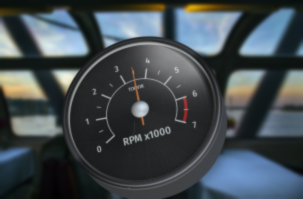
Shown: 3500 rpm
